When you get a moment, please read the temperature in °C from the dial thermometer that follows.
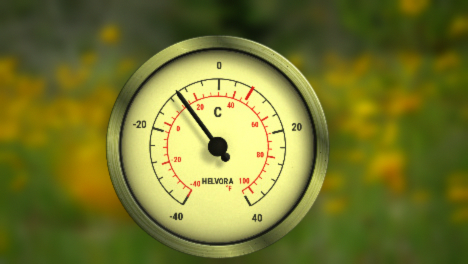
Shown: -10 °C
